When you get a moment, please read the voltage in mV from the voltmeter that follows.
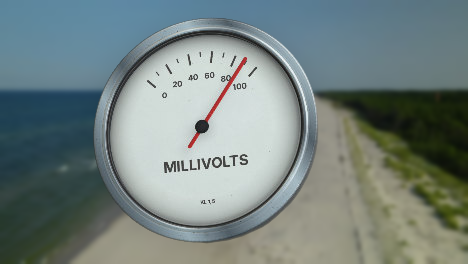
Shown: 90 mV
